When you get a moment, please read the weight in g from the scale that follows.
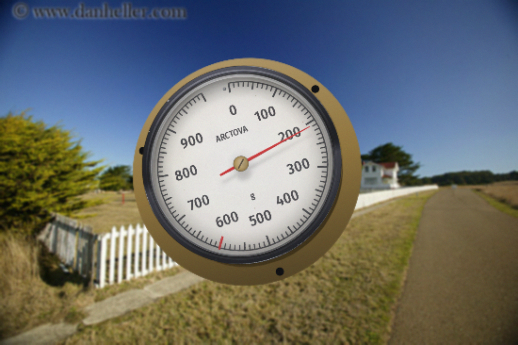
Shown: 210 g
